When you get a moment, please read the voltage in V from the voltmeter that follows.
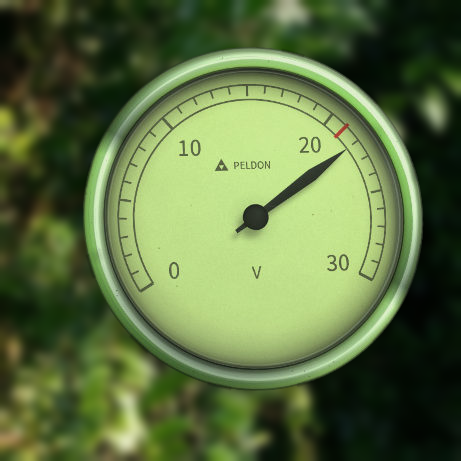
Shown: 22 V
